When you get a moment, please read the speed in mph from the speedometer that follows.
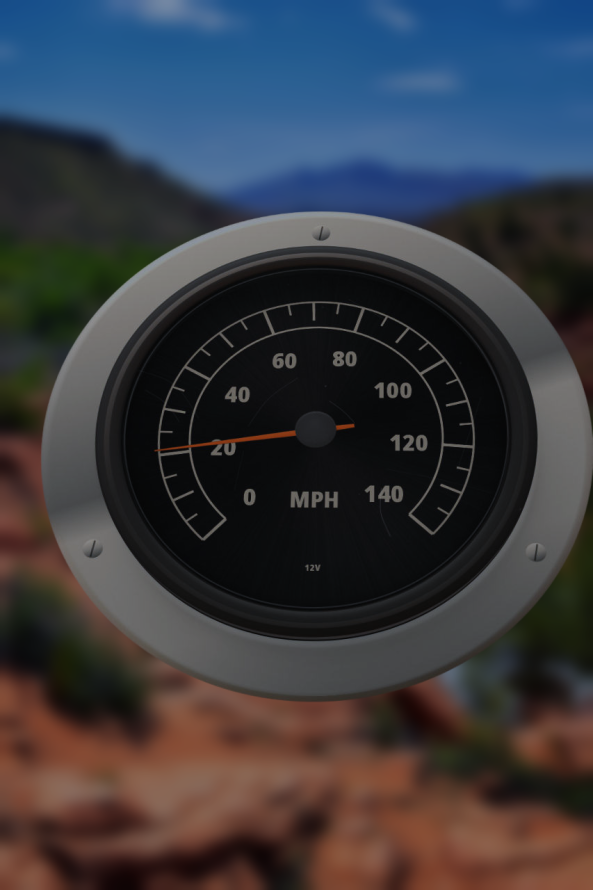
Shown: 20 mph
